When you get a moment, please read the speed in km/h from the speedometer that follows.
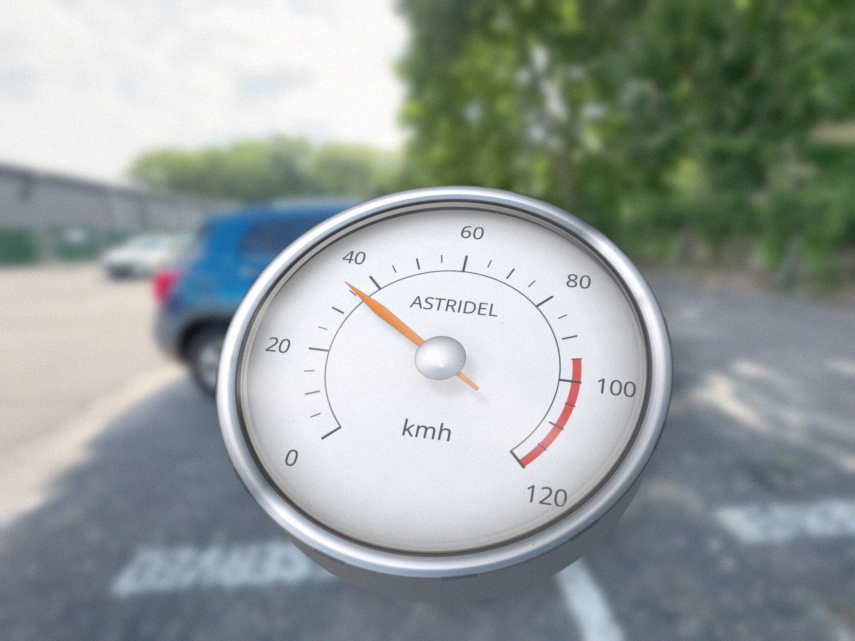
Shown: 35 km/h
